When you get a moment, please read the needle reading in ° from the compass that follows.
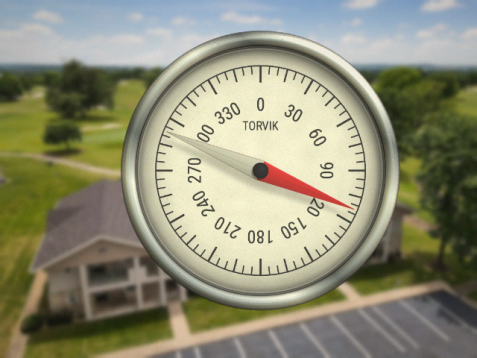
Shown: 112.5 °
